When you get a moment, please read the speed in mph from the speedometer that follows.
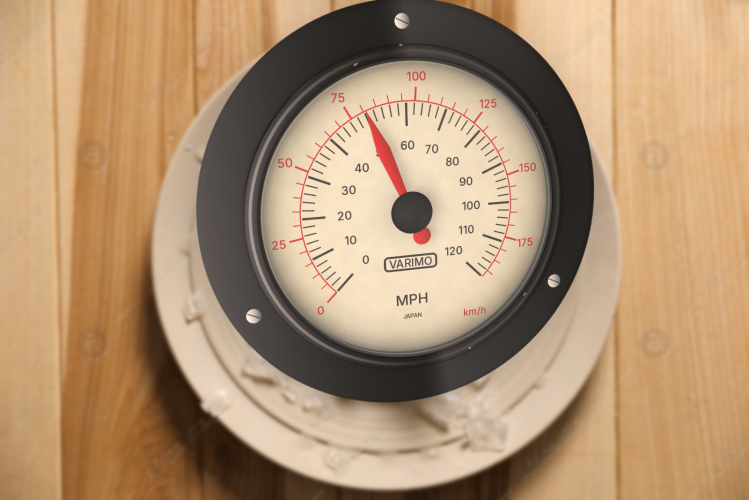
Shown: 50 mph
